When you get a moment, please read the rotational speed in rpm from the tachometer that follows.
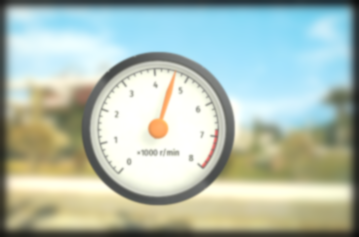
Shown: 4600 rpm
